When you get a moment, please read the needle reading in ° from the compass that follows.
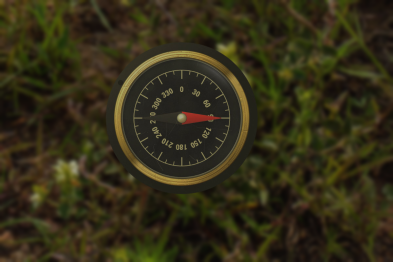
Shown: 90 °
